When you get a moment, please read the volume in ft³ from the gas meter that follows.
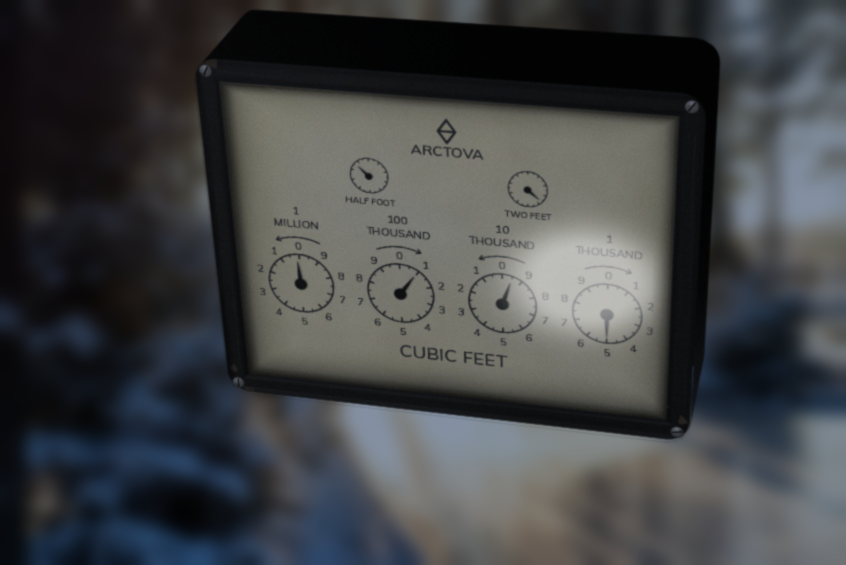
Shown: 9500 ft³
